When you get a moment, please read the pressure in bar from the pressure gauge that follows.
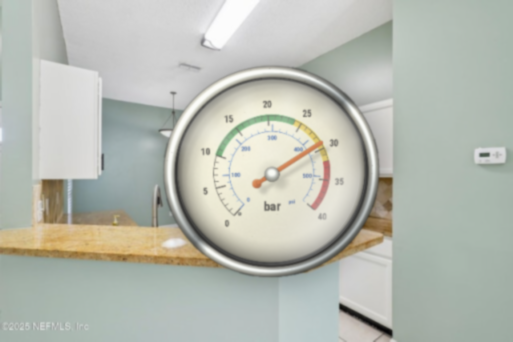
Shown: 29 bar
